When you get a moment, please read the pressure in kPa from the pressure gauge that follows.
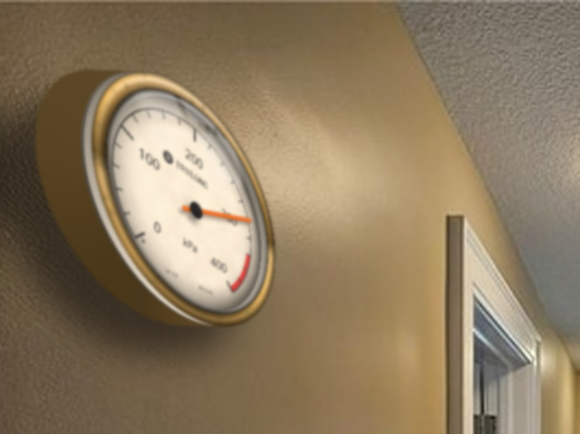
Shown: 300 kPa
